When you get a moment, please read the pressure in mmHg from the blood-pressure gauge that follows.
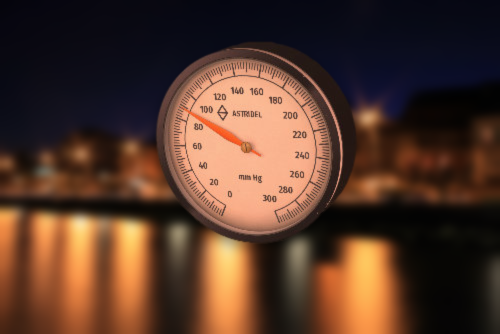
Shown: 90 mmHg
